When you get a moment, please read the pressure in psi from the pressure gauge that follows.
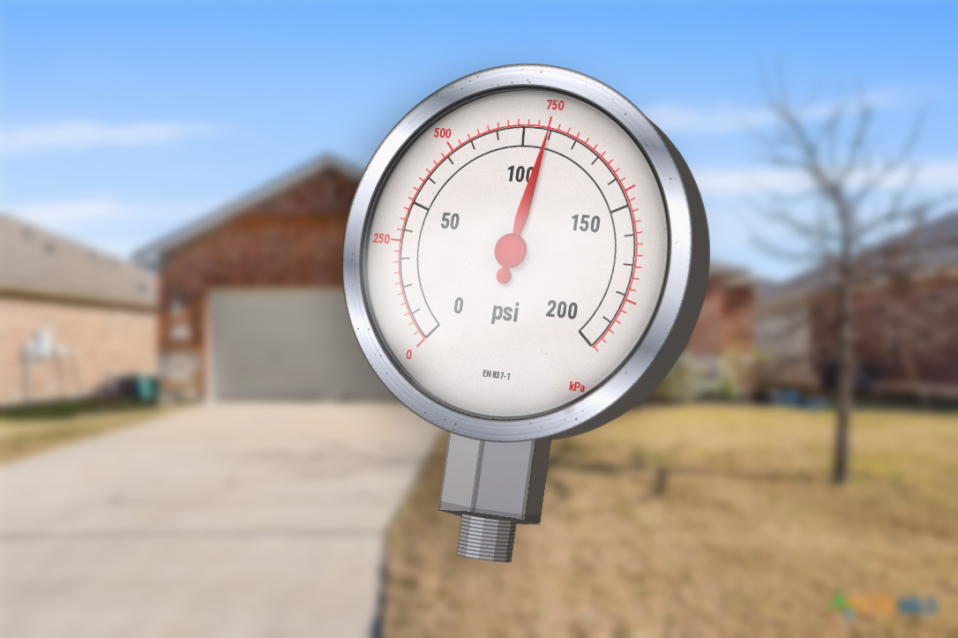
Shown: 110 psi
